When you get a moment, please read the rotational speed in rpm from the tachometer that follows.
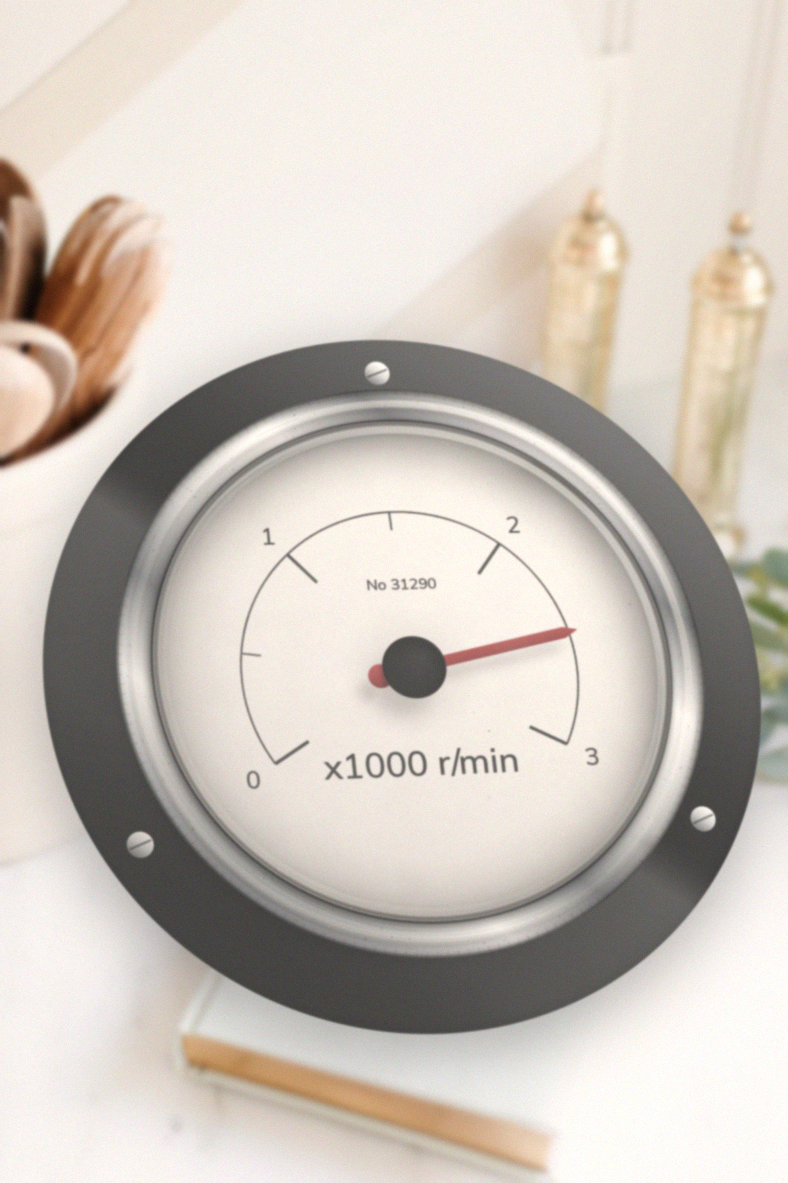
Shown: 2500 rpm
